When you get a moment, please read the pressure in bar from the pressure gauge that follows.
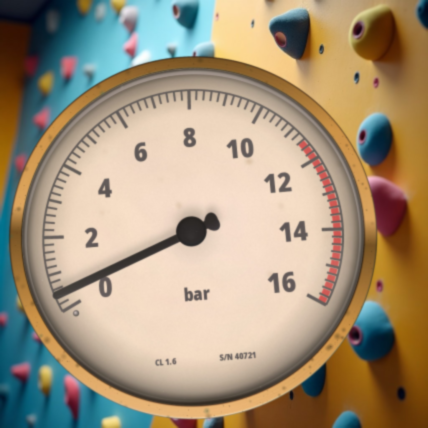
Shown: 0.4 bar
